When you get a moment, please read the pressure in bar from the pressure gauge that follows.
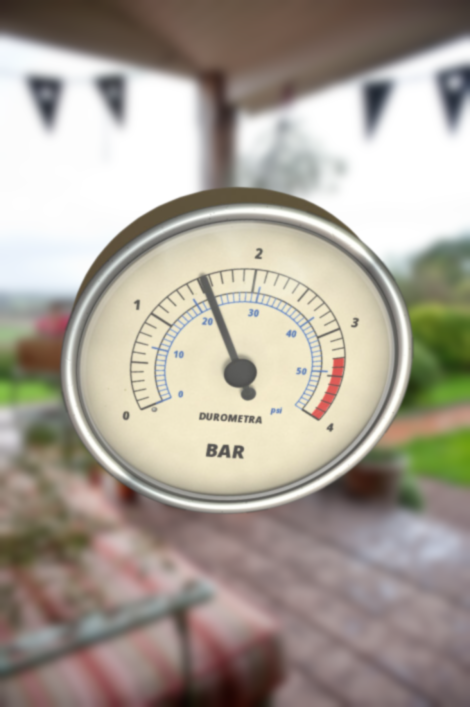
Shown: 1.55 bar
